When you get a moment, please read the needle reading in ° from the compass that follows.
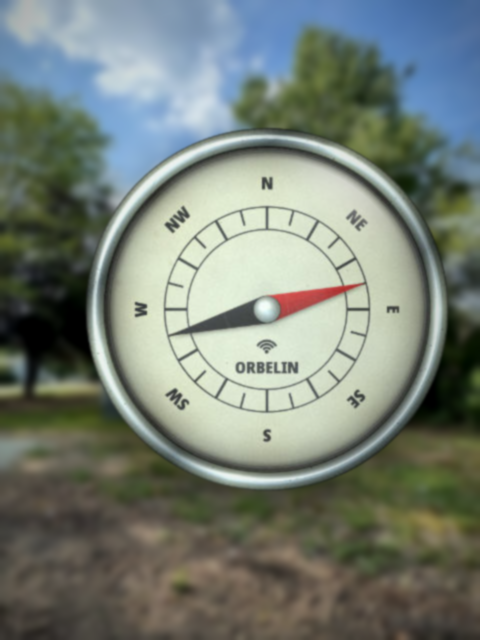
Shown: 75 °
